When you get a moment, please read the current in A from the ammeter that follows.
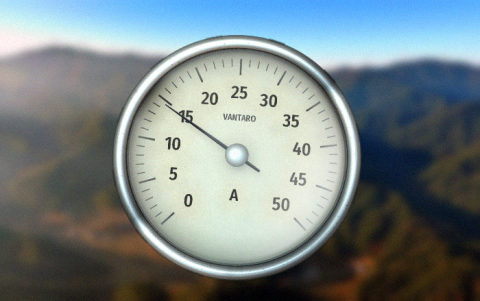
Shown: 14.5 A
